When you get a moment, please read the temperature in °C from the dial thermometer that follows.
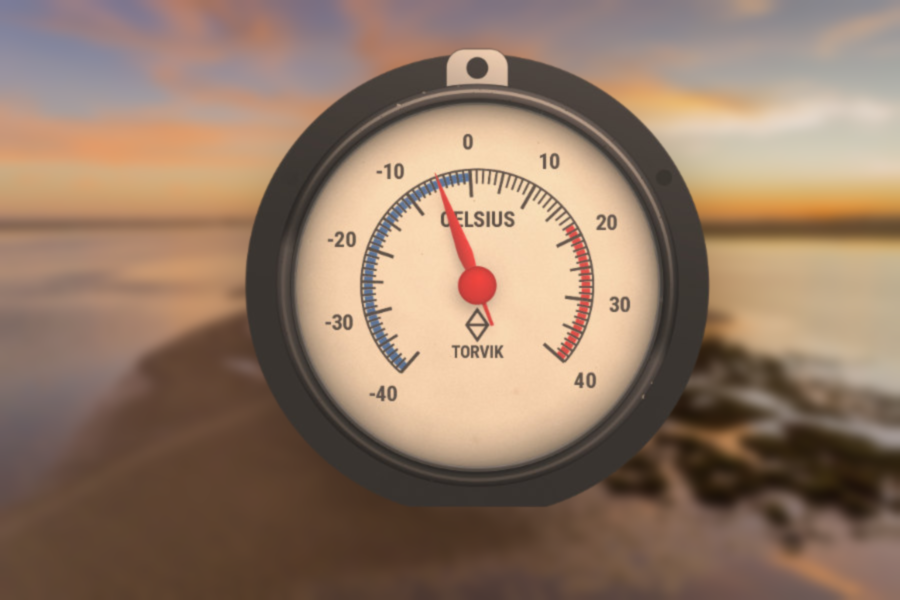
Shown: -5 °C
